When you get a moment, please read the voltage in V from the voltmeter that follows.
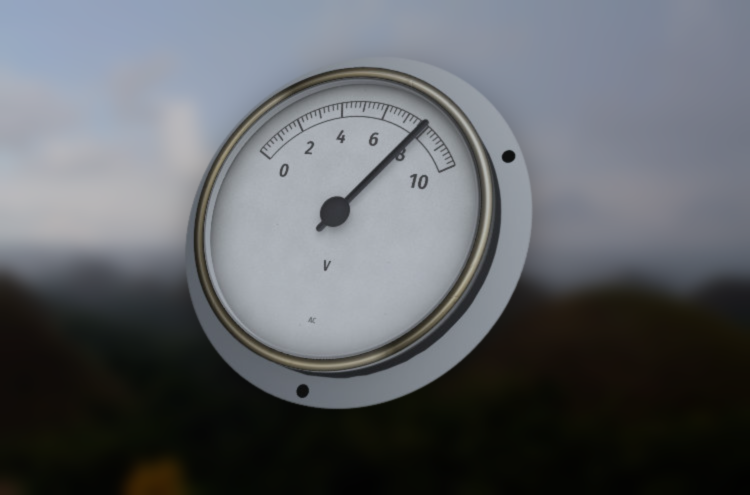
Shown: 8 V
